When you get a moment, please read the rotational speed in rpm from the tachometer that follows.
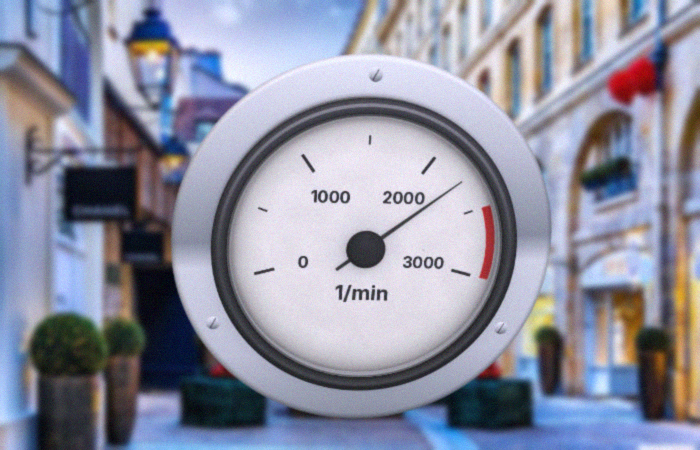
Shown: 2250 rpm
